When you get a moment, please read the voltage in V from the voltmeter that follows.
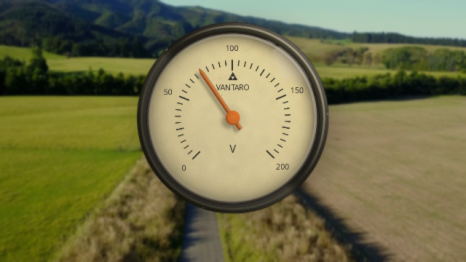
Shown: 75 V
